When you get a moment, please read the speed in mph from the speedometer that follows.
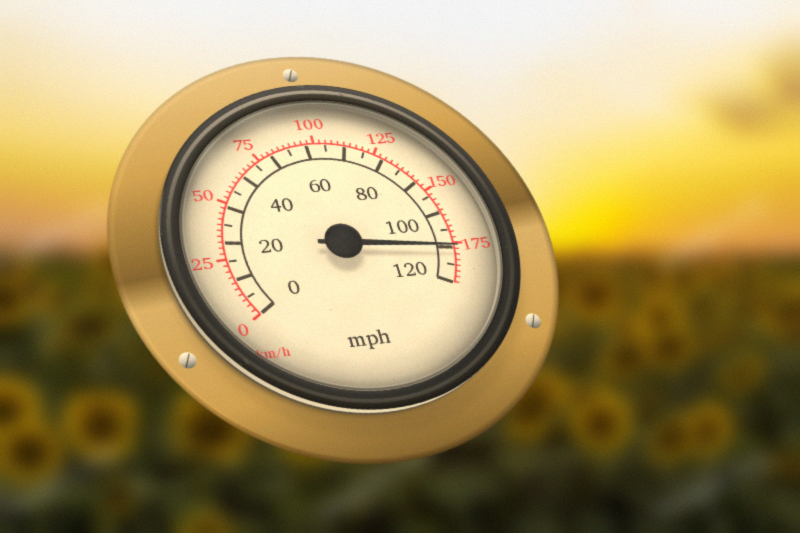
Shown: 110 mph
